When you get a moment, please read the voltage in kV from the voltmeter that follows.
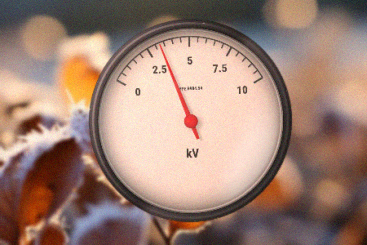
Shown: 3.25 kV
